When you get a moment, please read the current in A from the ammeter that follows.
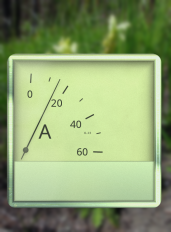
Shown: 15 A
